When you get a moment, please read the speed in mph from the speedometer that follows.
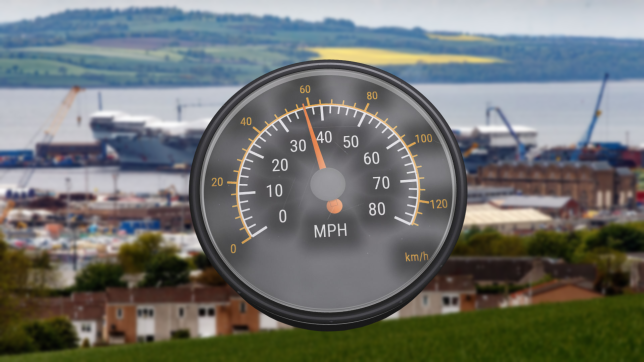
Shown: 36 mph
